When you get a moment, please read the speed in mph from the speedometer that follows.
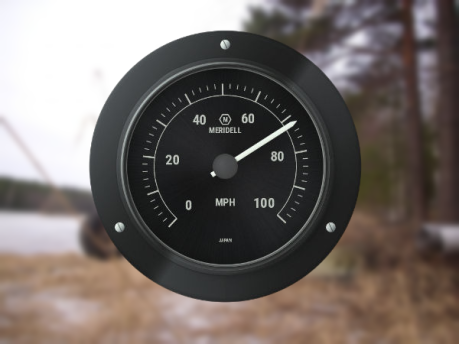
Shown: 72 mph
